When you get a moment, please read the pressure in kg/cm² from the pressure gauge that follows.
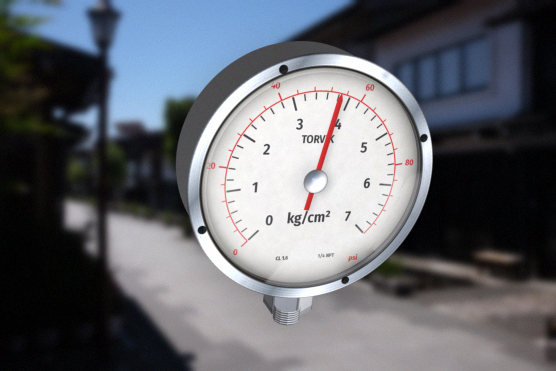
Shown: 3.8 kg/cm²
